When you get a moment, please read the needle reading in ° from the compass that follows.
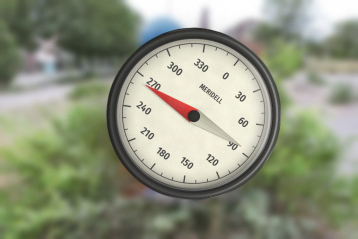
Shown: 265 °
